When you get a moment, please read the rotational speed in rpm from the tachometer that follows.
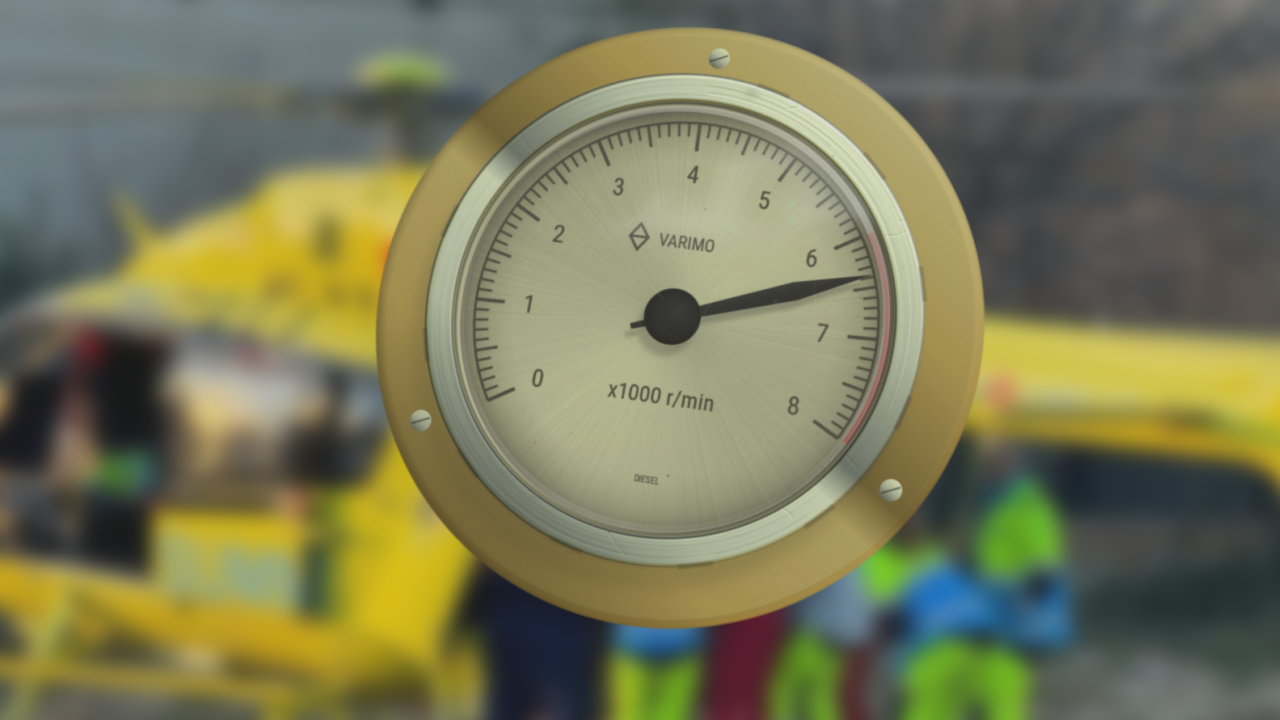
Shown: 6400 rpm
